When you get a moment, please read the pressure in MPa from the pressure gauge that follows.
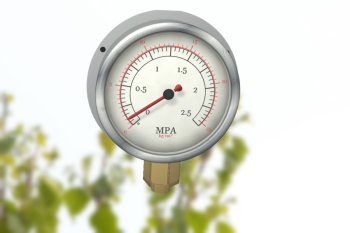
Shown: 0.1 MPa
